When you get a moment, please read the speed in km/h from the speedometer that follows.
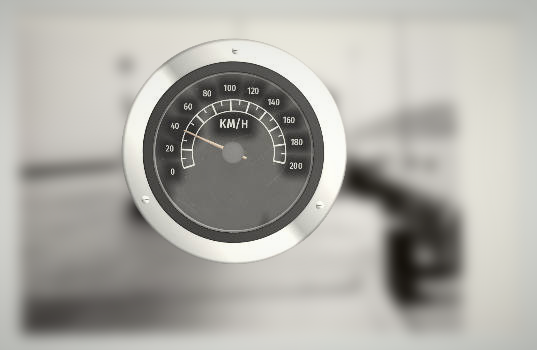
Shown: 40 km/h
